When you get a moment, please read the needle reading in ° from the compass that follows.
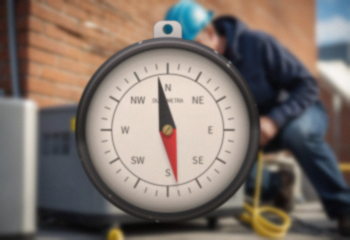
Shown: 170 °
